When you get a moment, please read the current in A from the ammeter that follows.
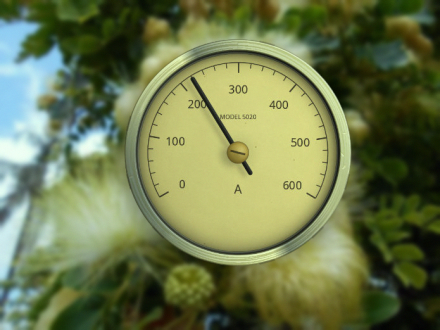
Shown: 220 A
